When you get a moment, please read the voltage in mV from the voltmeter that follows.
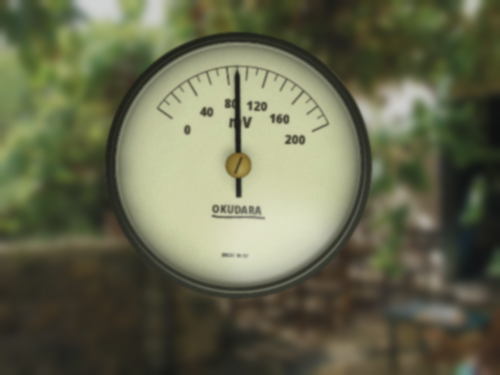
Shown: 90 mV
